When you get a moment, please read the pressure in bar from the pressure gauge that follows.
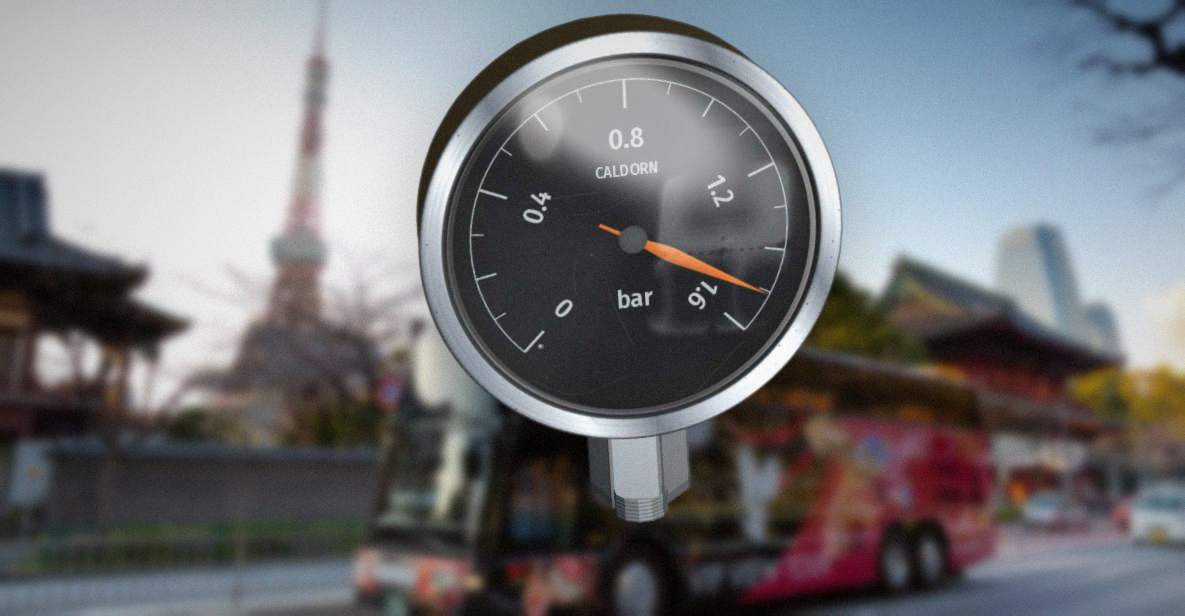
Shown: 1.5 bar
